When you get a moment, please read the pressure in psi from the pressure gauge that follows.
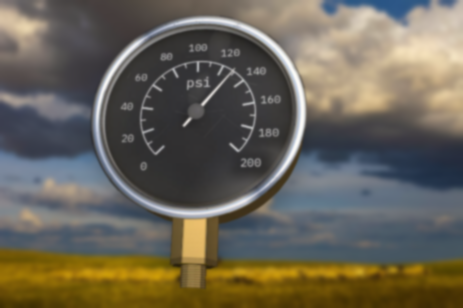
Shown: 130 psi
